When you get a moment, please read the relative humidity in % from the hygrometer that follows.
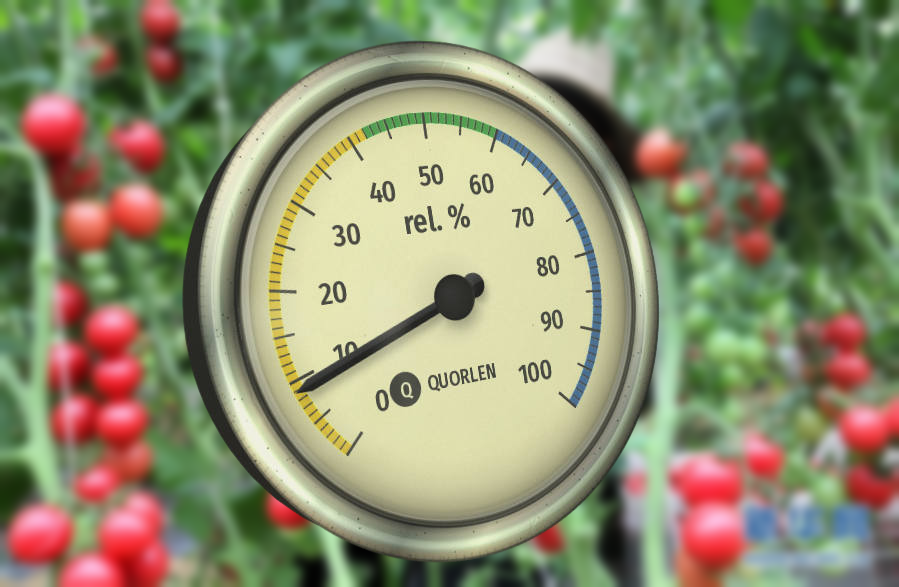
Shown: 9 %
